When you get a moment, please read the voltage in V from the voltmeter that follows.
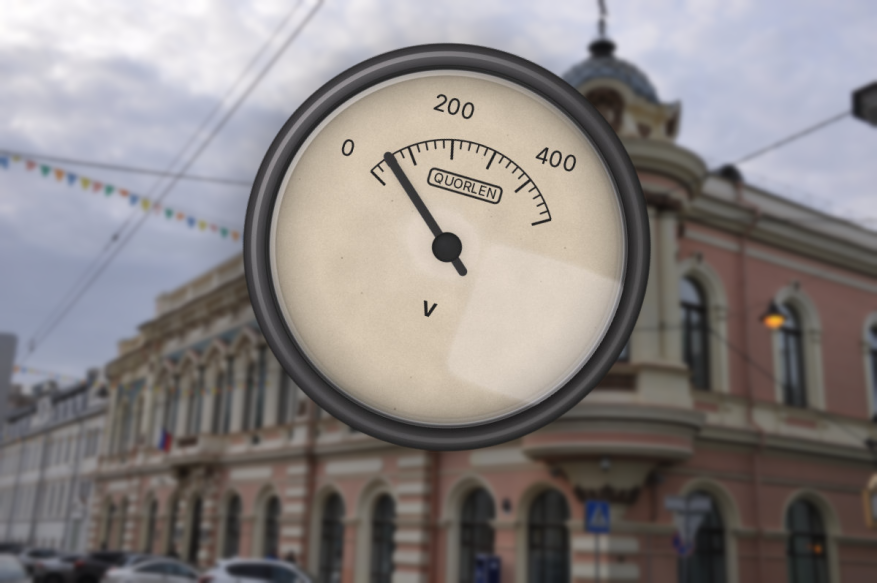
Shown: 50 V
